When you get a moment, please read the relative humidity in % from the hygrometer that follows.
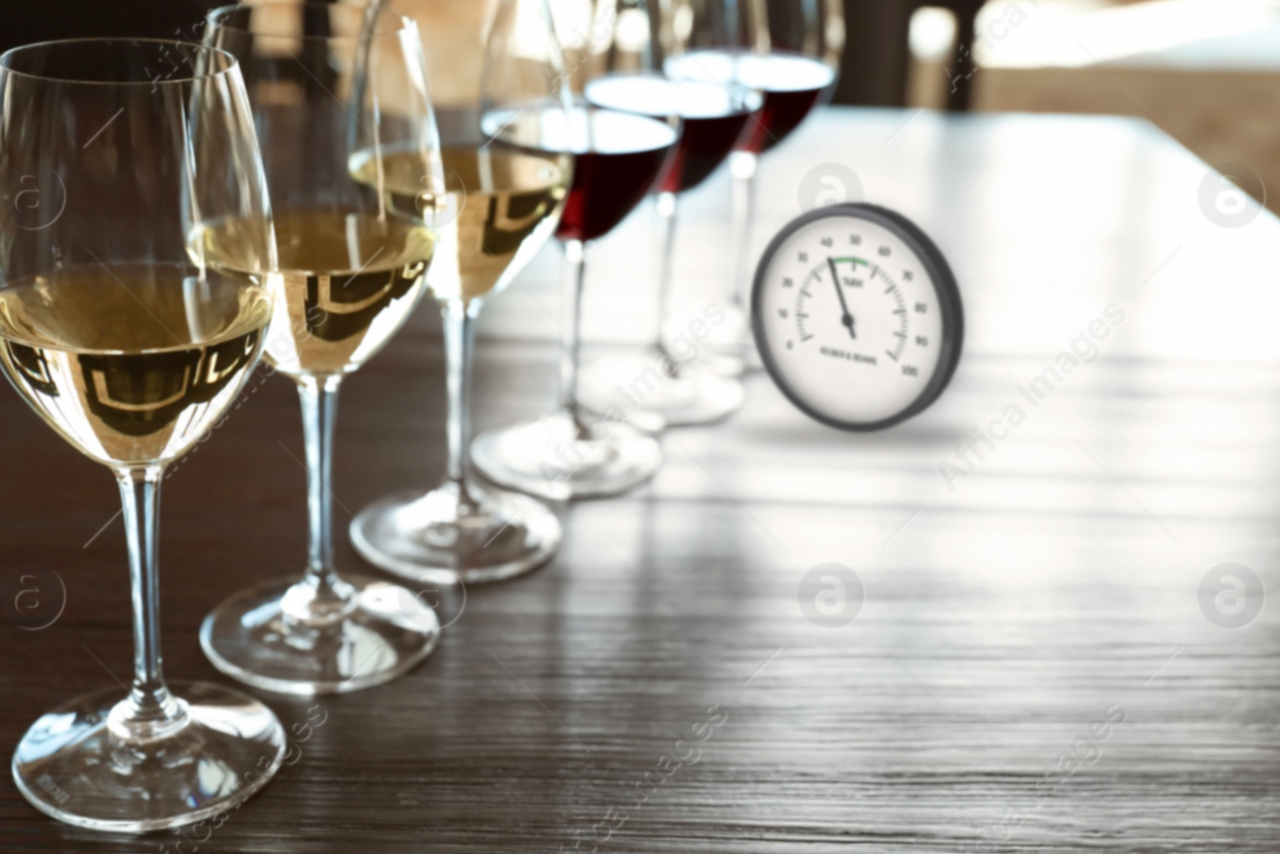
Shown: 40 %
